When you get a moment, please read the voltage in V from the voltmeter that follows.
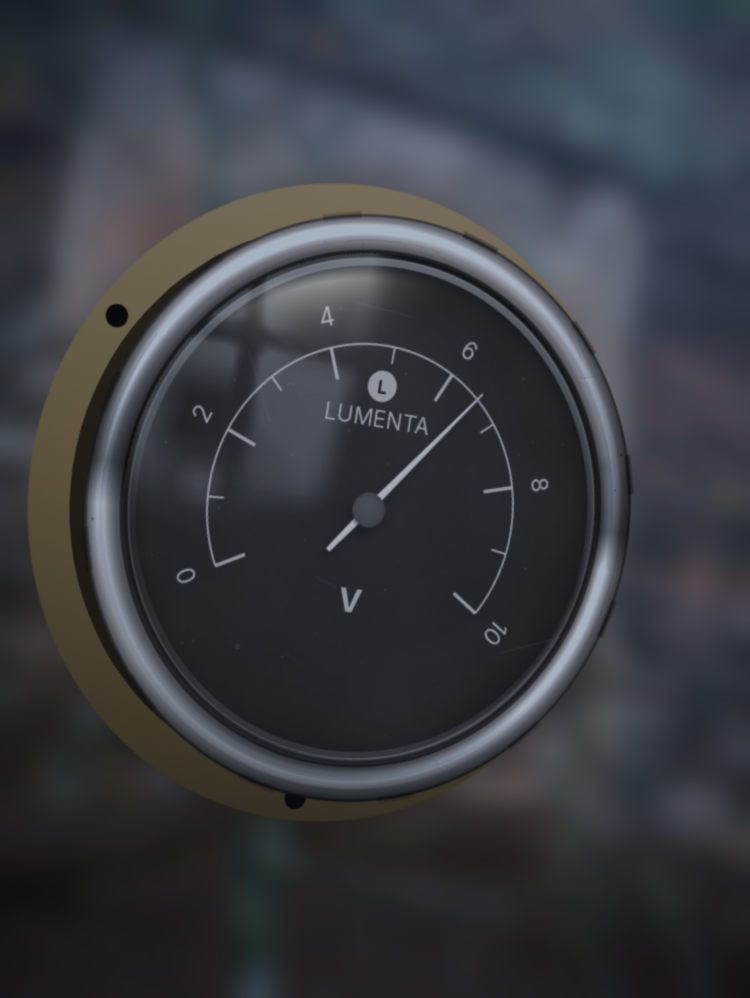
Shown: 6.5 V
